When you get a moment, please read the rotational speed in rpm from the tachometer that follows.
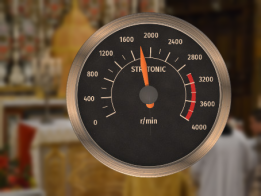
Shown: 1800 rpm
